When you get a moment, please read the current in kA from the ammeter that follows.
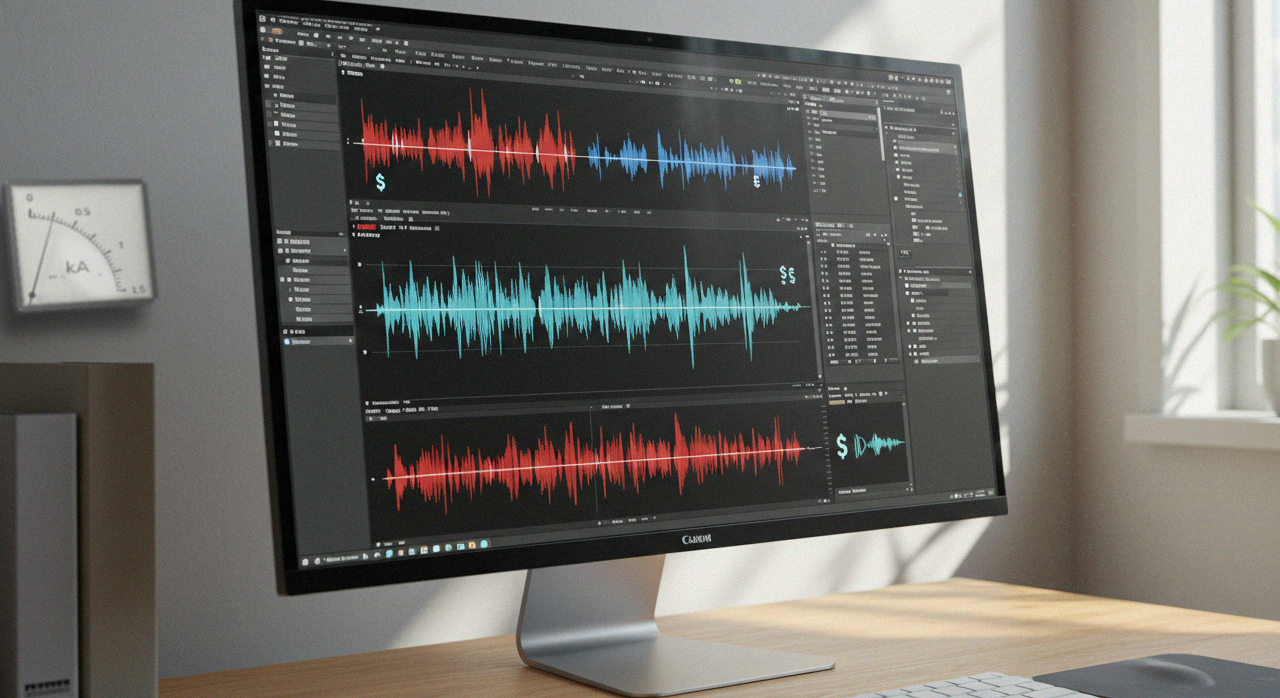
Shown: 0.25 kA
